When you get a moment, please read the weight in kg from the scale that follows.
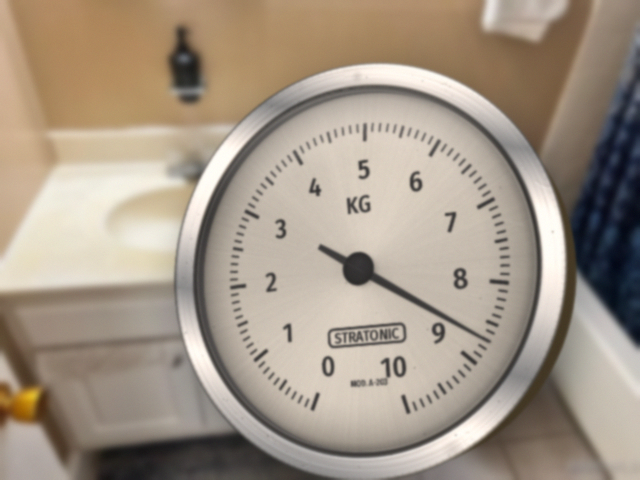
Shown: 8.7 kg
